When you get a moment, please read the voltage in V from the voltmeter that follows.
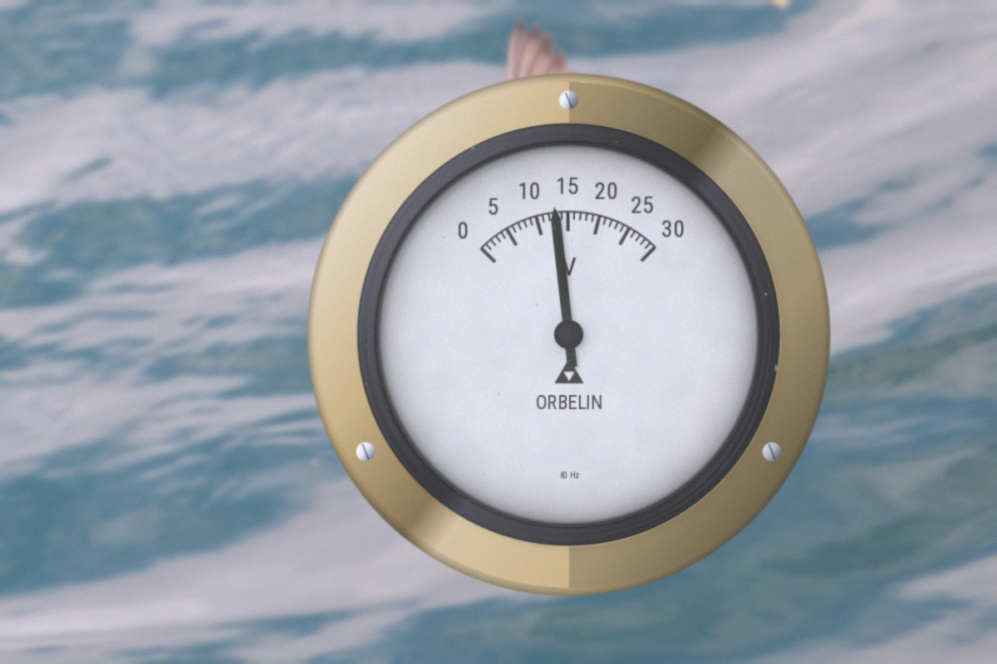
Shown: 13 V
